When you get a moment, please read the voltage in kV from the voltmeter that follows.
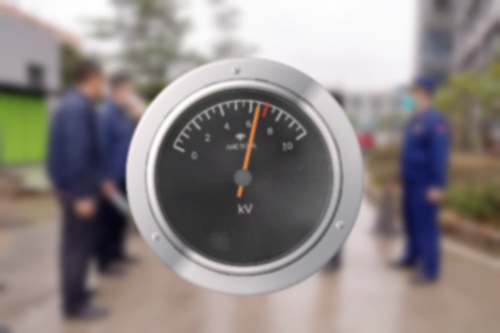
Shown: 6.5 kV
